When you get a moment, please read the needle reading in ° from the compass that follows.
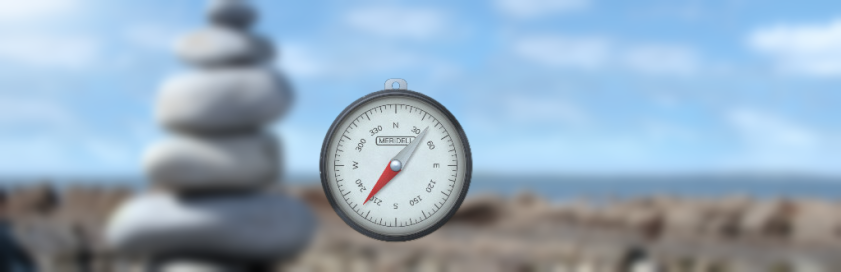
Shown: 220 °
